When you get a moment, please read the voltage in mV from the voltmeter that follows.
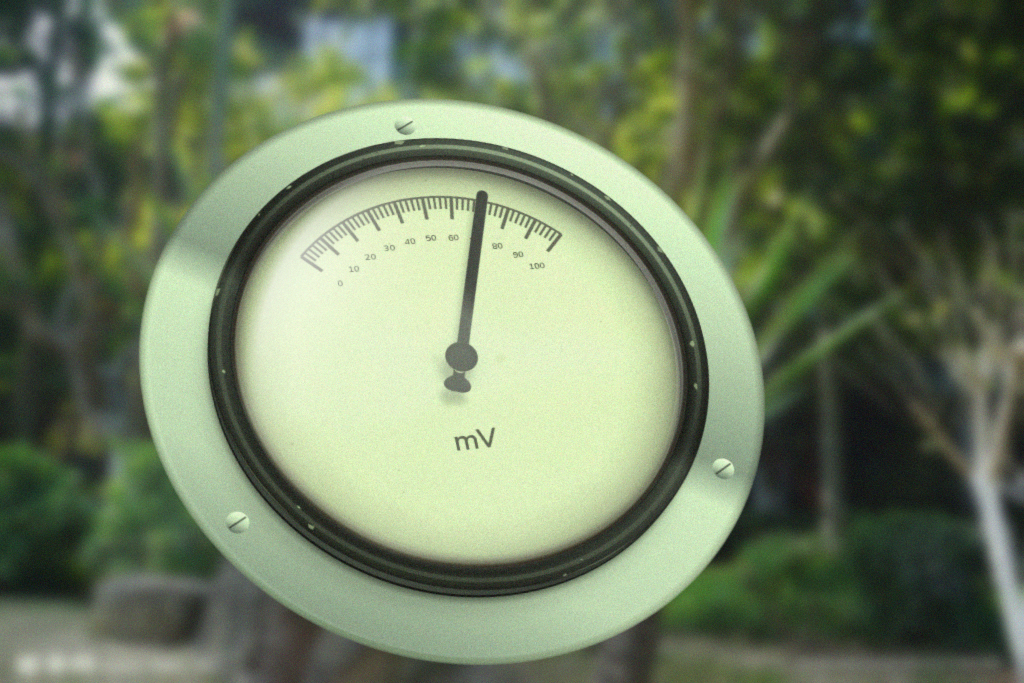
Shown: 70 mV
